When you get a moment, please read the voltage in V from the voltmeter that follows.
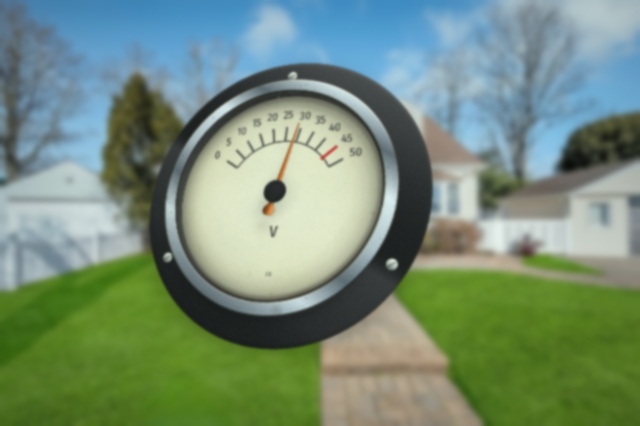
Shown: 30 V
